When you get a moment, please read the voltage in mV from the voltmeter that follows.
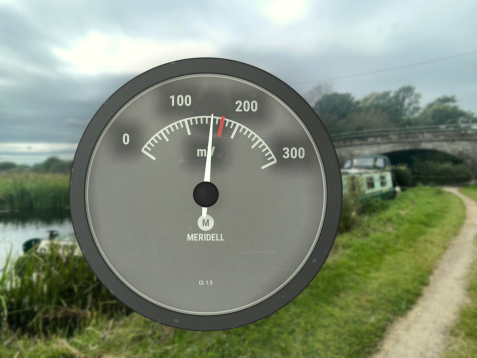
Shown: 150 mV
